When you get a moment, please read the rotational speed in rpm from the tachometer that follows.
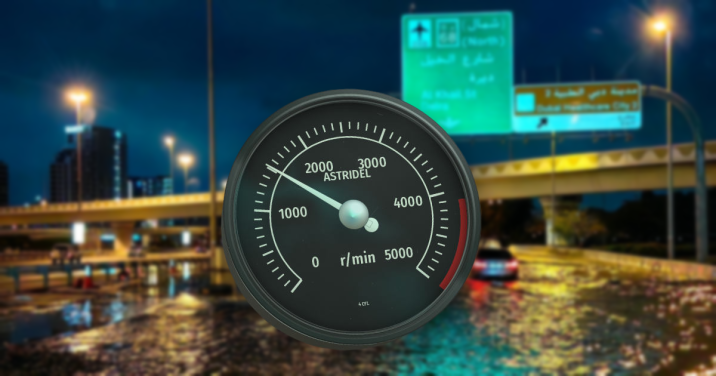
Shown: 1500 rpm
